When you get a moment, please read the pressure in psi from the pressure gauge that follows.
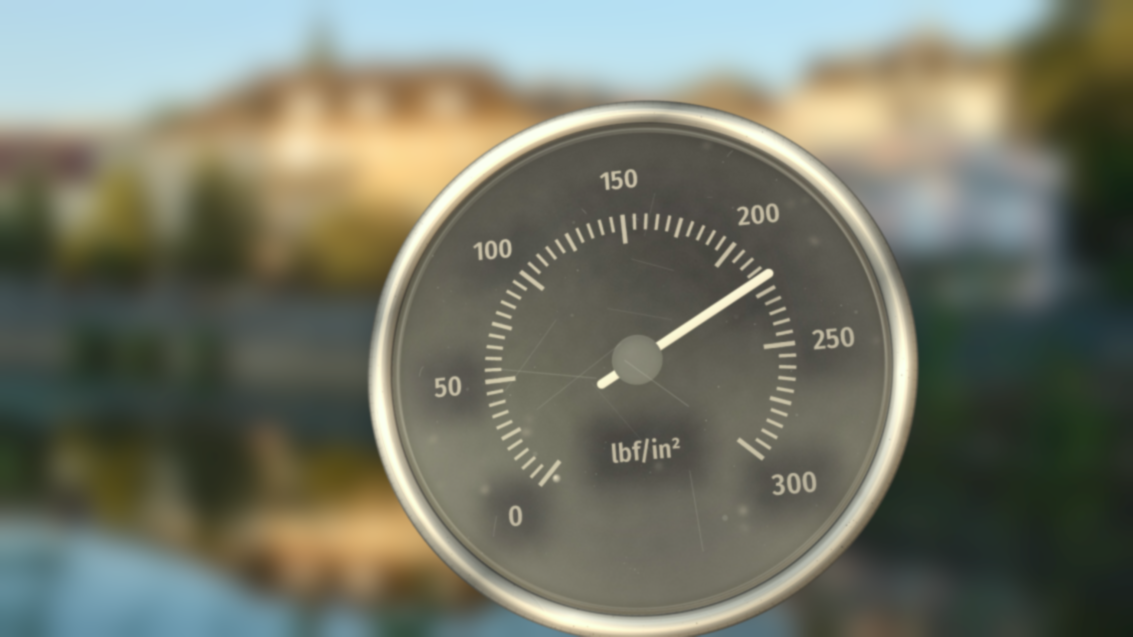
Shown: 220 psi
